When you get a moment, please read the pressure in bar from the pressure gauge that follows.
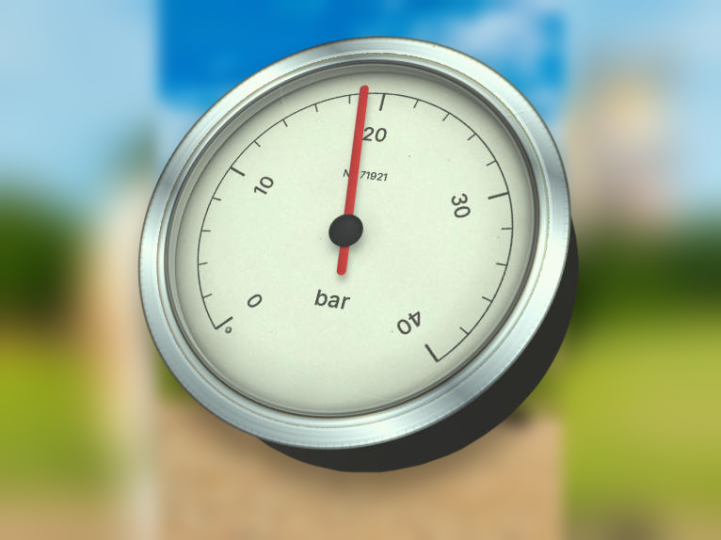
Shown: 19 bar
